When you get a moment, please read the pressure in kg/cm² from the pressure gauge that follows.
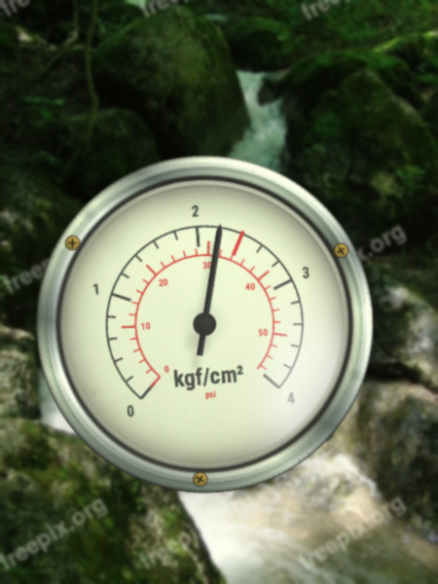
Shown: 2.2 kg/cm²
